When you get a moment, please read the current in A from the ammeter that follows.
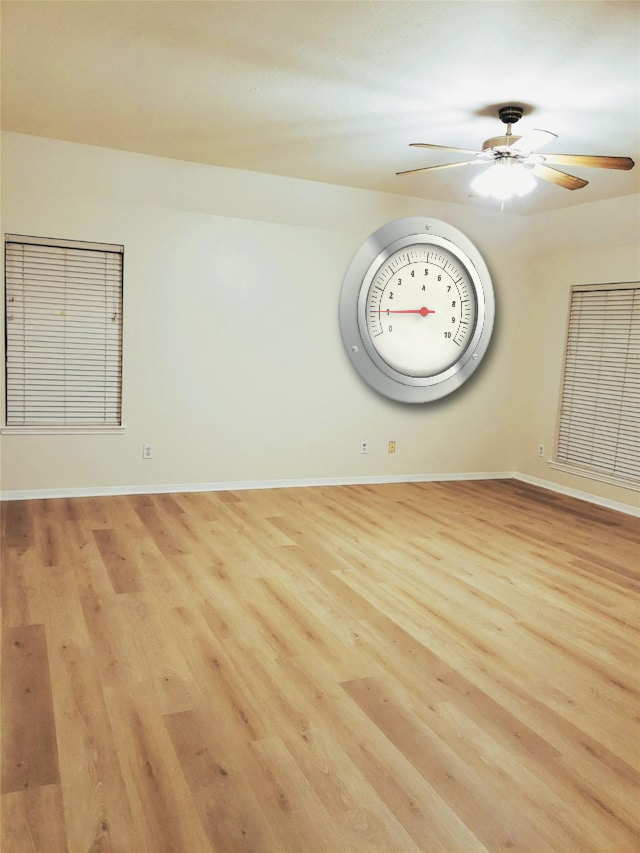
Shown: 1 A
